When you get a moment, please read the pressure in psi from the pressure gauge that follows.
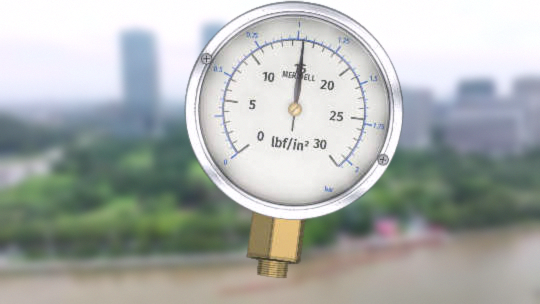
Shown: 15 psi
